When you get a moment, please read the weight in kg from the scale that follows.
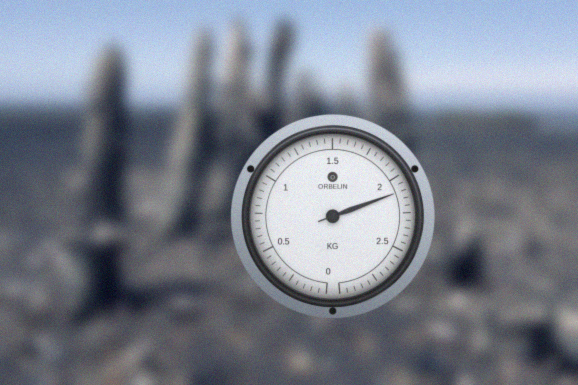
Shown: 2.1 kg
